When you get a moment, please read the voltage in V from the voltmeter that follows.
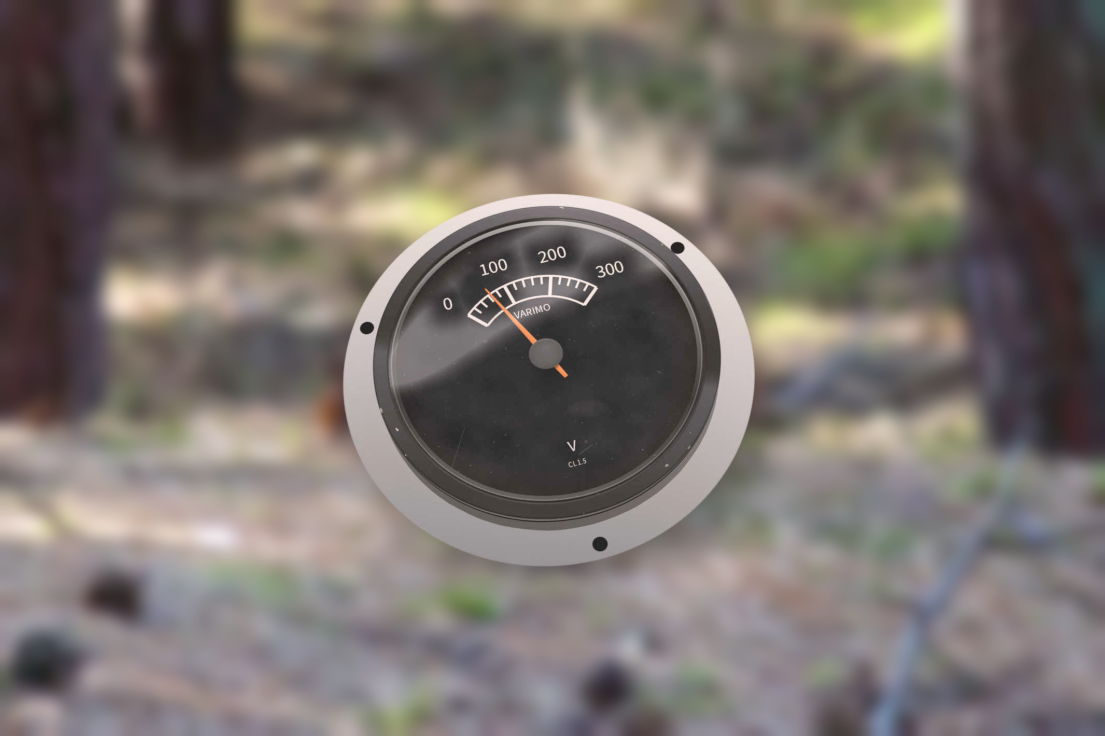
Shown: 60 V
